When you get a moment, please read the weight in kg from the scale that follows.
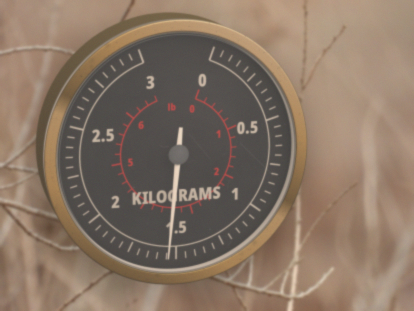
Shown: 1.55 kg
